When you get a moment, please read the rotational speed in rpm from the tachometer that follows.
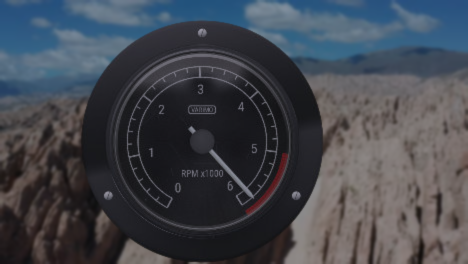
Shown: 5800 rpm
